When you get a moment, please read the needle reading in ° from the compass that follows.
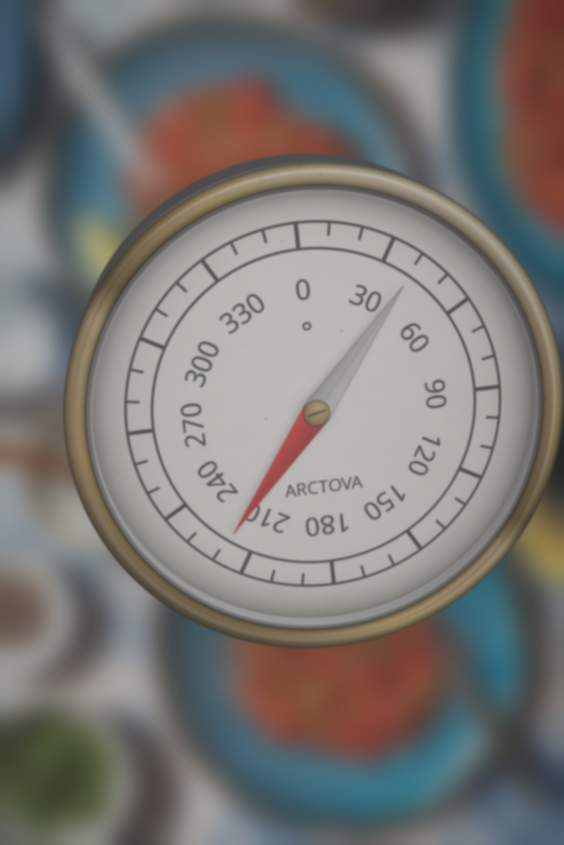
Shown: 220 °
